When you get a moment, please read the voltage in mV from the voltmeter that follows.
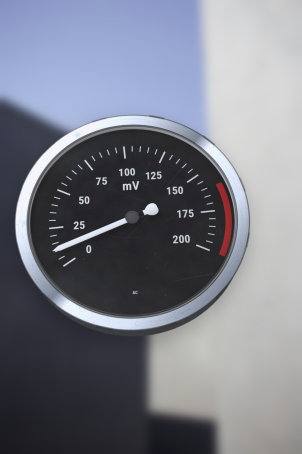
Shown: 10 mV
